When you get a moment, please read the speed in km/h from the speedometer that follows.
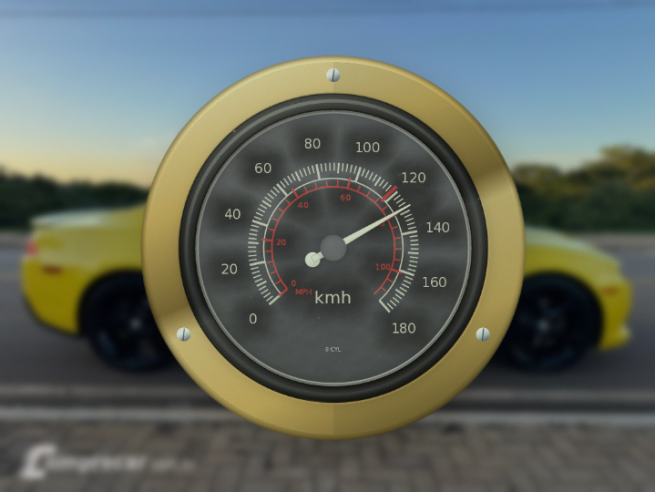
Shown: 128 km/h
